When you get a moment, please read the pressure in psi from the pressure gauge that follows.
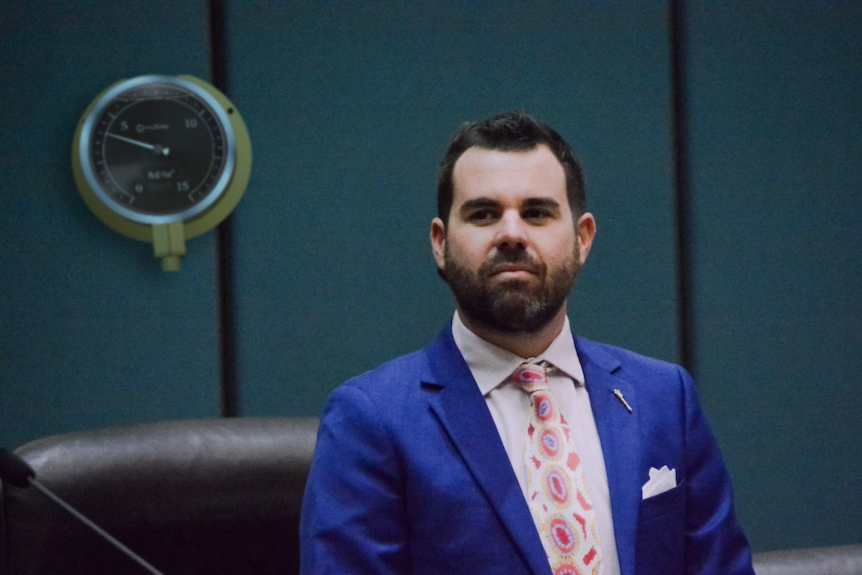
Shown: 4 psi
